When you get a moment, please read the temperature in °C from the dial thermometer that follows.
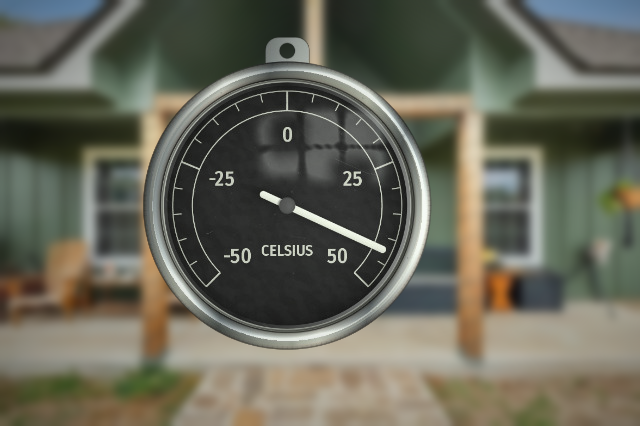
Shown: 42.5 °C
